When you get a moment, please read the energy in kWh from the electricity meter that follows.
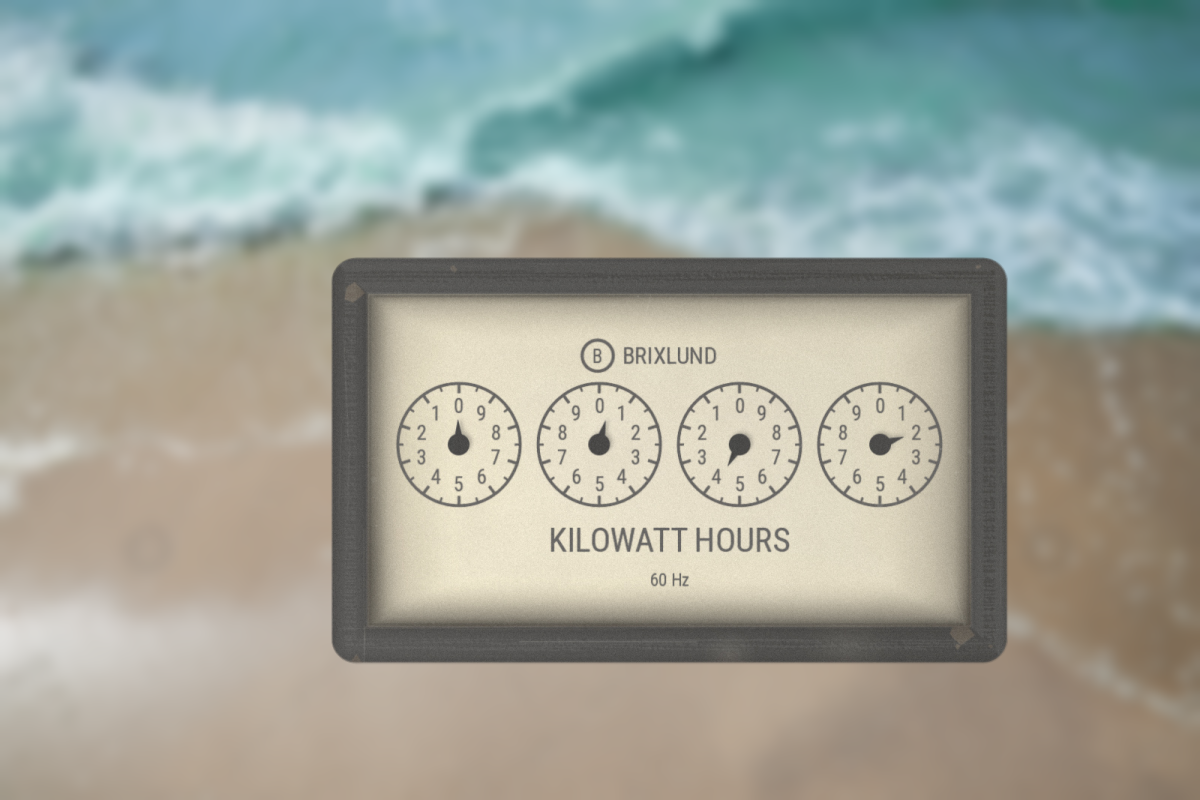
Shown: 42 kWh
